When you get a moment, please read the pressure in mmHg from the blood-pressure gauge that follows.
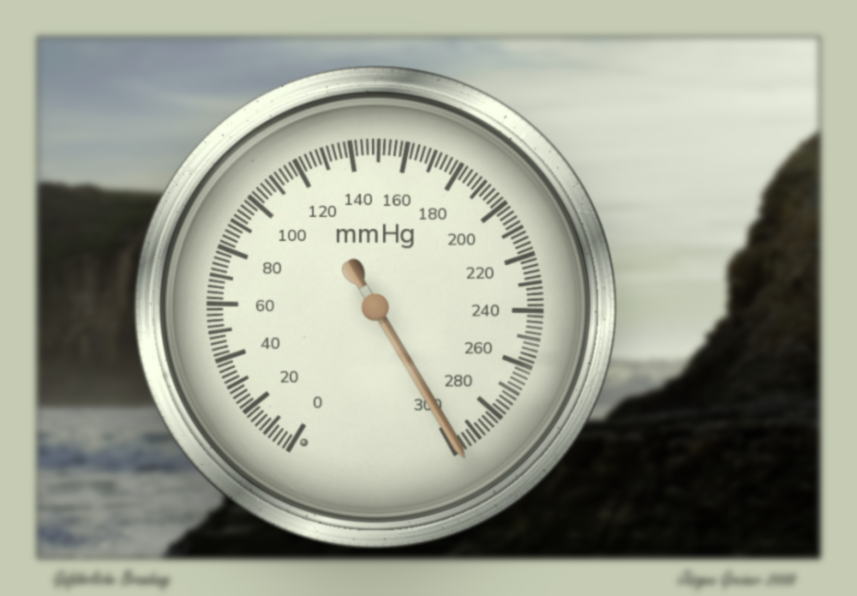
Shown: 298 mmHg
